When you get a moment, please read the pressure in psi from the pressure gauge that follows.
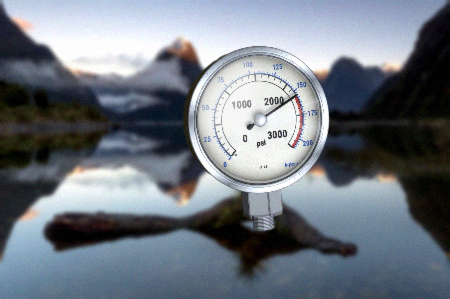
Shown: 2200 psi
